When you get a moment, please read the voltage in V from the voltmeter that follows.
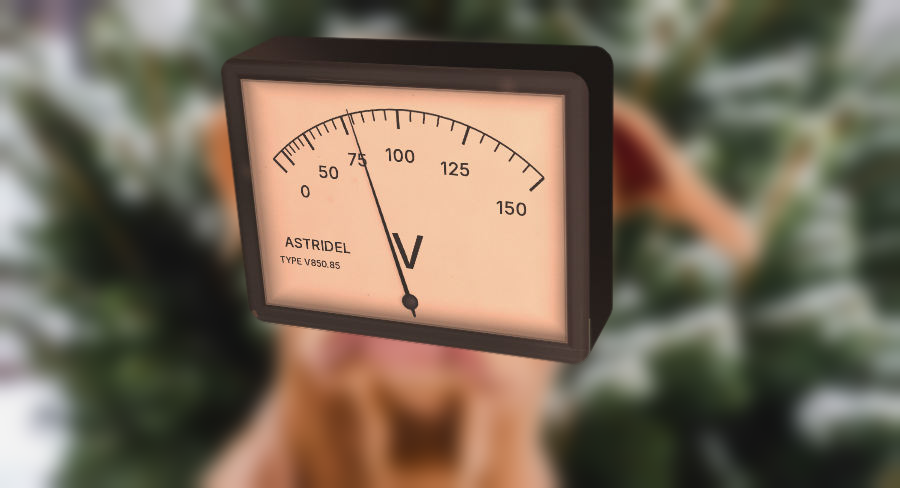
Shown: 80 V
